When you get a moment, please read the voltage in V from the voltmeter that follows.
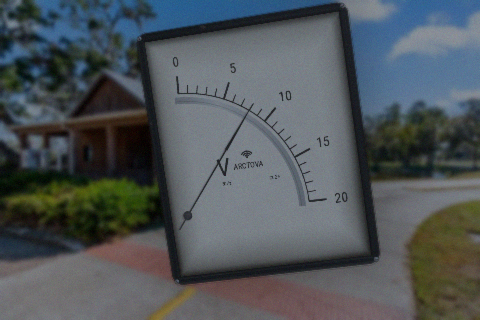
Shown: 8 V
